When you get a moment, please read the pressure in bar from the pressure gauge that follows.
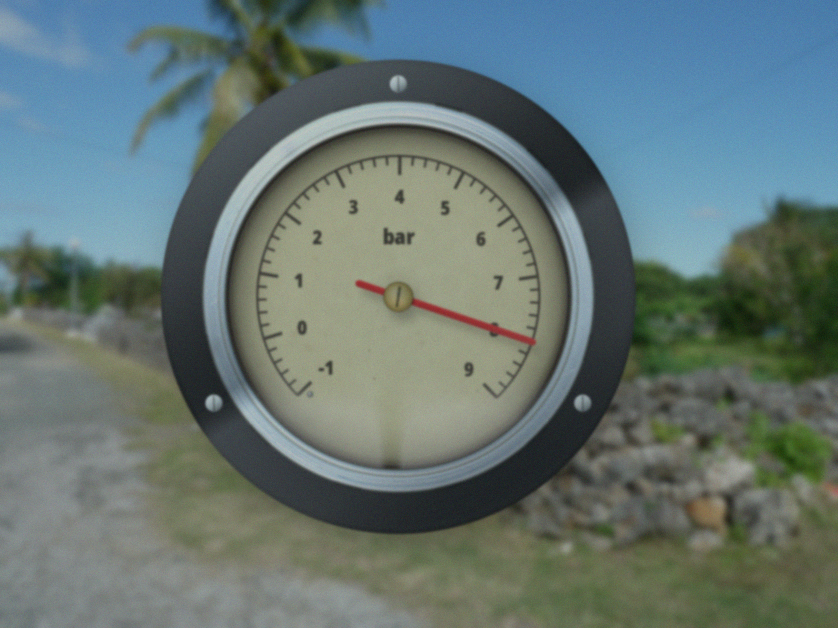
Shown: 8 bar
